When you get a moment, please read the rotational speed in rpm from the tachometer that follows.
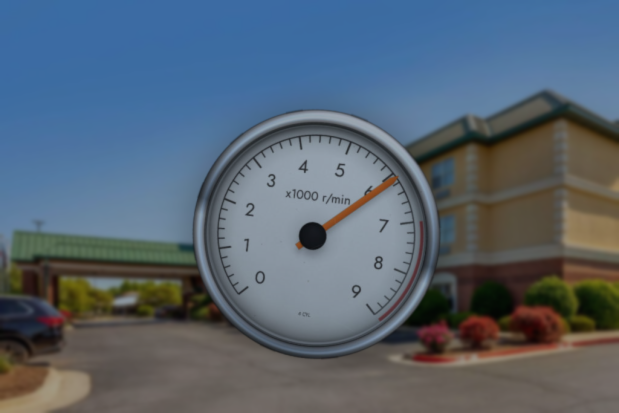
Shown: 6100 rpm
